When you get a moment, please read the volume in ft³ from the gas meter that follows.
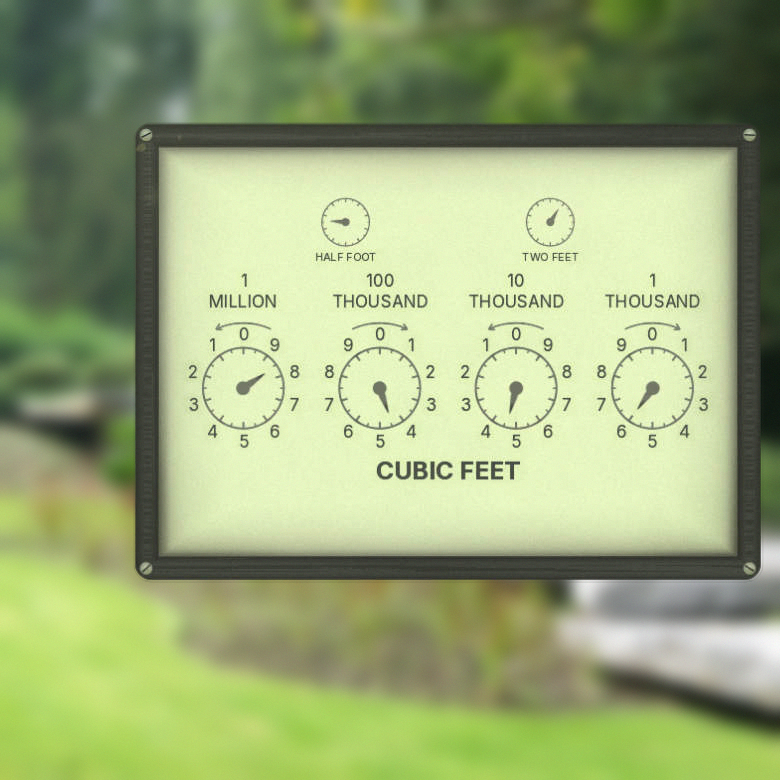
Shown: 844600 ft³
